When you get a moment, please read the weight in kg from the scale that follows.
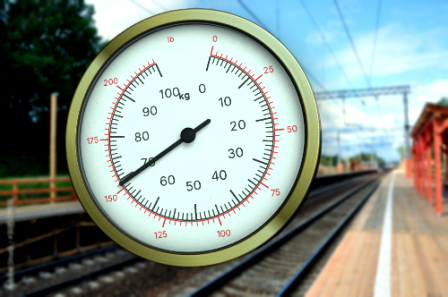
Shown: 69 kg
